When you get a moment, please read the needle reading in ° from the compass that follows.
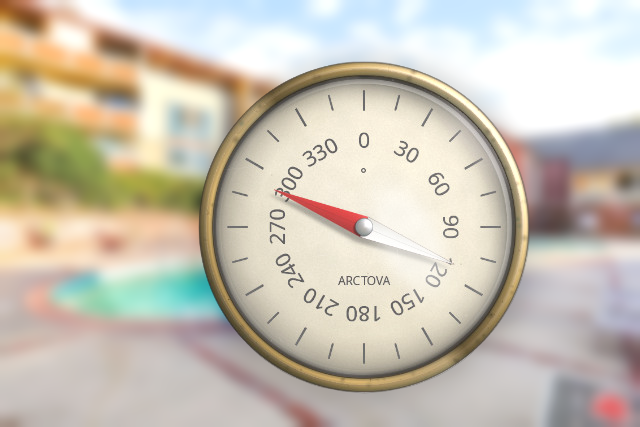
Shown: 292.5 °
